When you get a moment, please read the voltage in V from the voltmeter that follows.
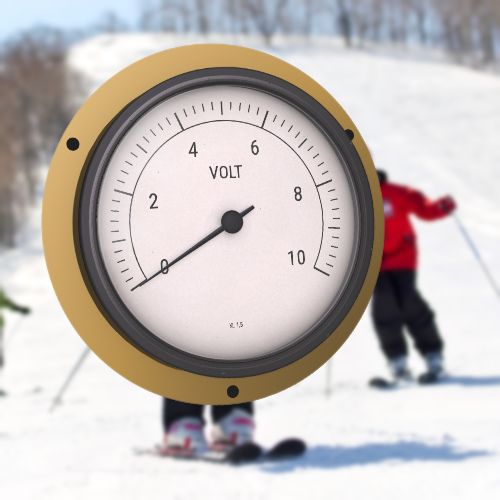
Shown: 0 V
